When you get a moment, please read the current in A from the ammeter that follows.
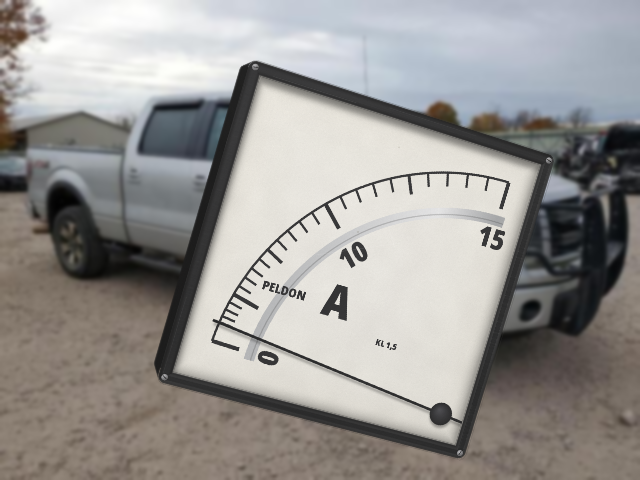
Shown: 3 A
